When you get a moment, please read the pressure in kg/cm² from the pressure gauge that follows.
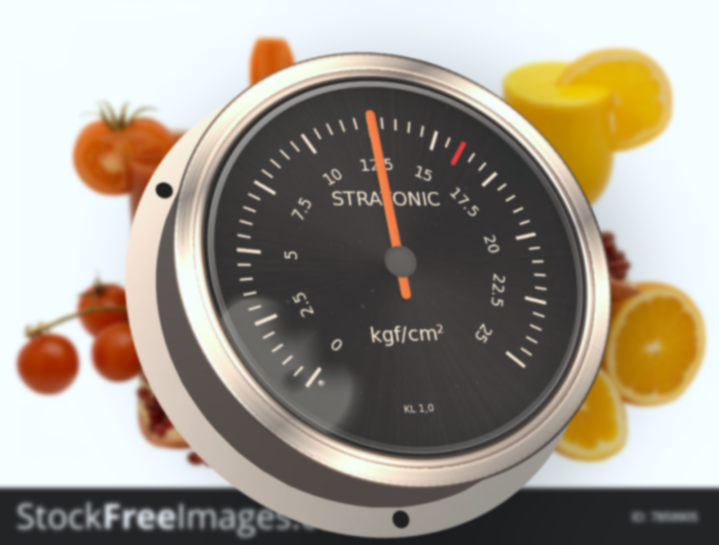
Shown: 12.5 kg/cm²
